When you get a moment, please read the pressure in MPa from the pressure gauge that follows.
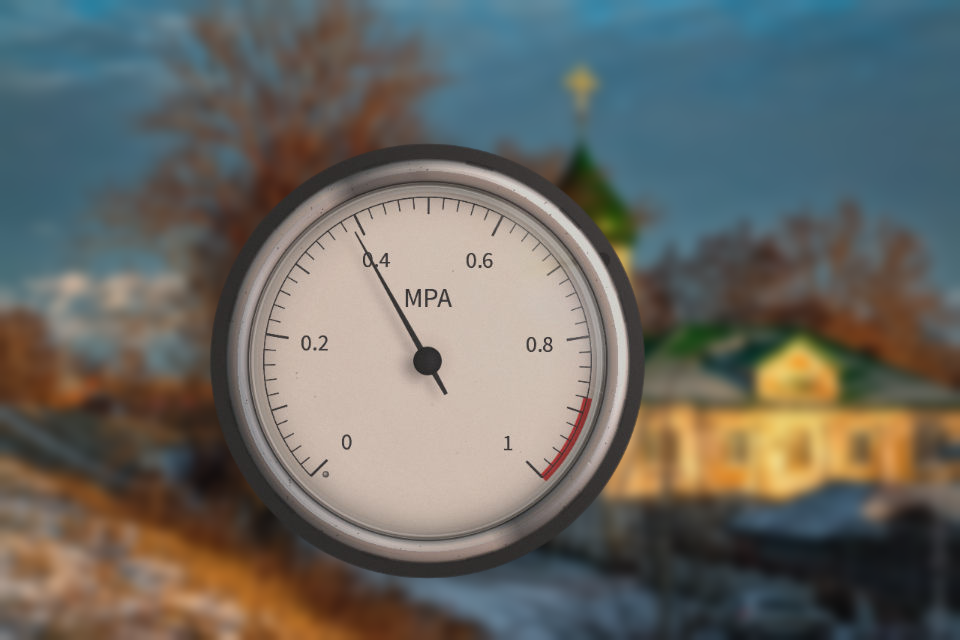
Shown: 0.39 MPa
